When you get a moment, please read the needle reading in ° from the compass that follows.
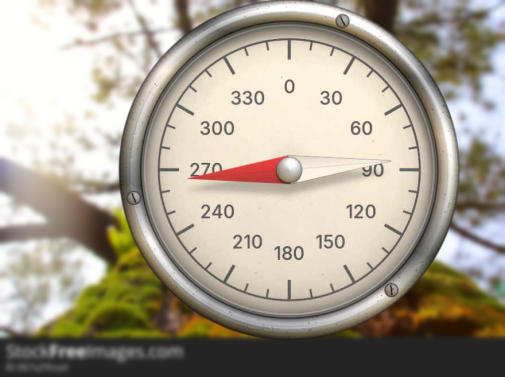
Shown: 265 °
